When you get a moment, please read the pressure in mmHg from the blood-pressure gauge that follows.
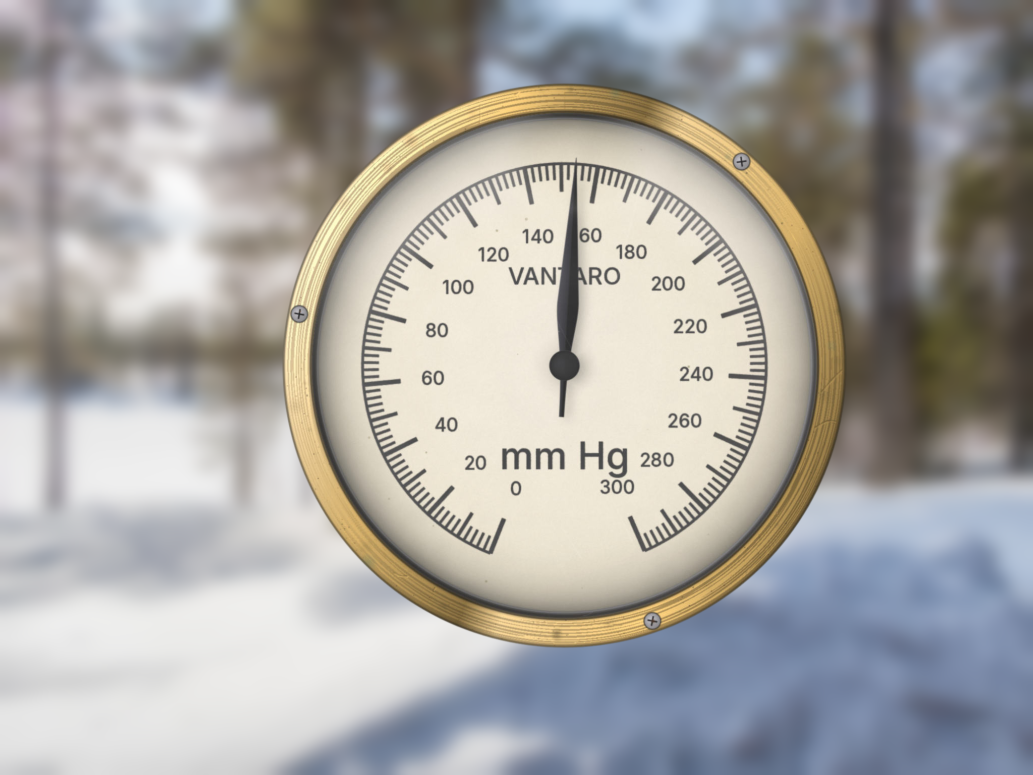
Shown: 154 mmHg
